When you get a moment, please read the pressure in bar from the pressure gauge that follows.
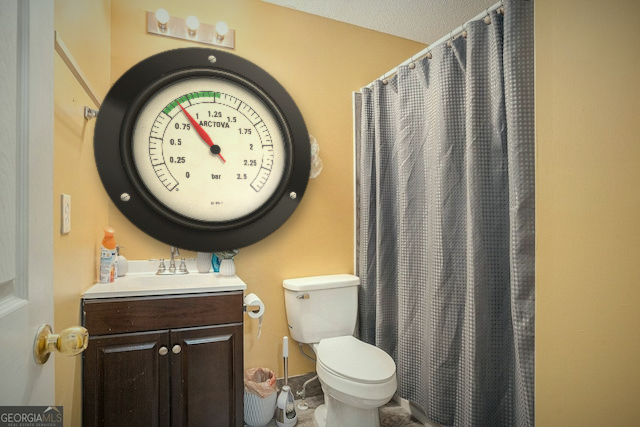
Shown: 0.9 bar
